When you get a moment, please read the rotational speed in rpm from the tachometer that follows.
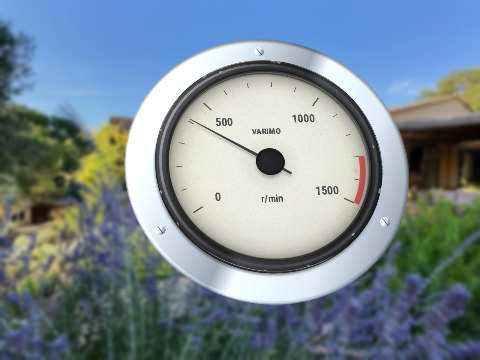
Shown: 400 rpm
